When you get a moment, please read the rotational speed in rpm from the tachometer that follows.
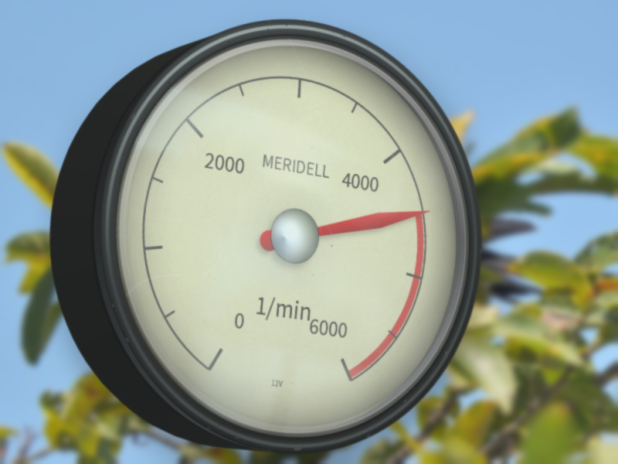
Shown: 4500 rpm
